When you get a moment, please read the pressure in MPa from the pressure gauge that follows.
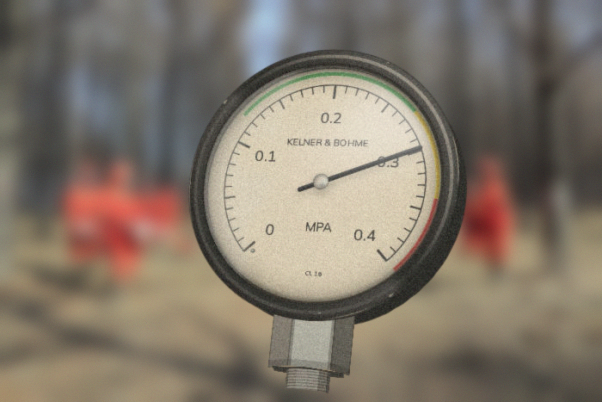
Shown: 0.3 MPa
